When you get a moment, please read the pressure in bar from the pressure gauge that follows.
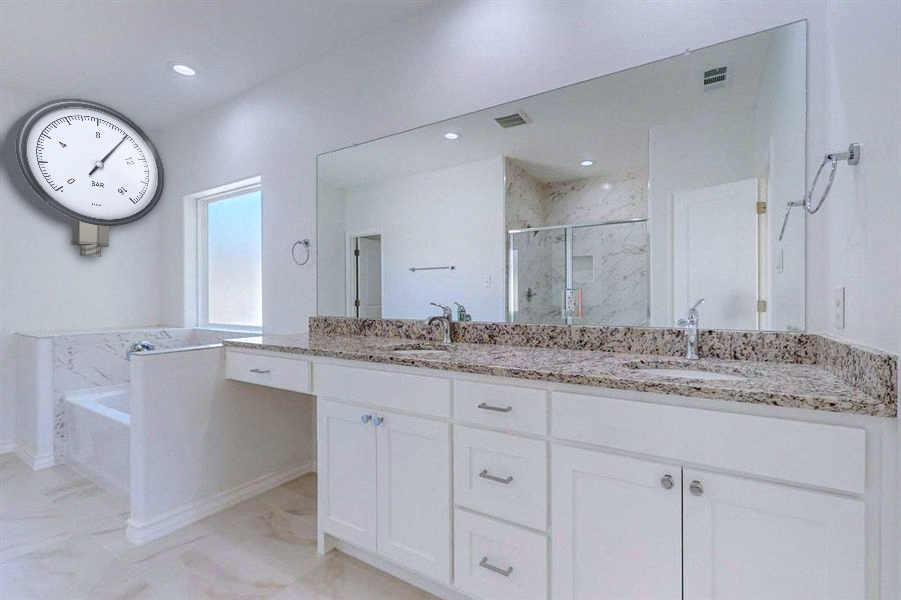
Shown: 10 bar
